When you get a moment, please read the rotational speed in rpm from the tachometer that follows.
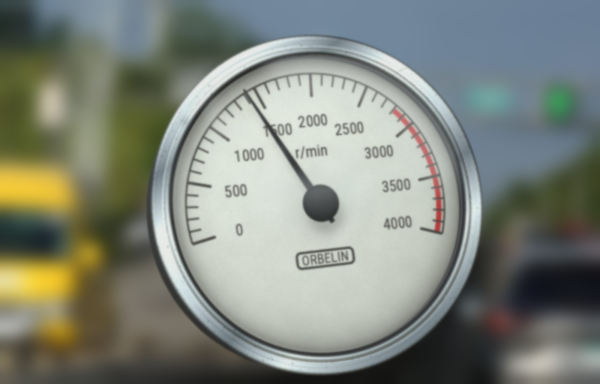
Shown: 1400 rpm
